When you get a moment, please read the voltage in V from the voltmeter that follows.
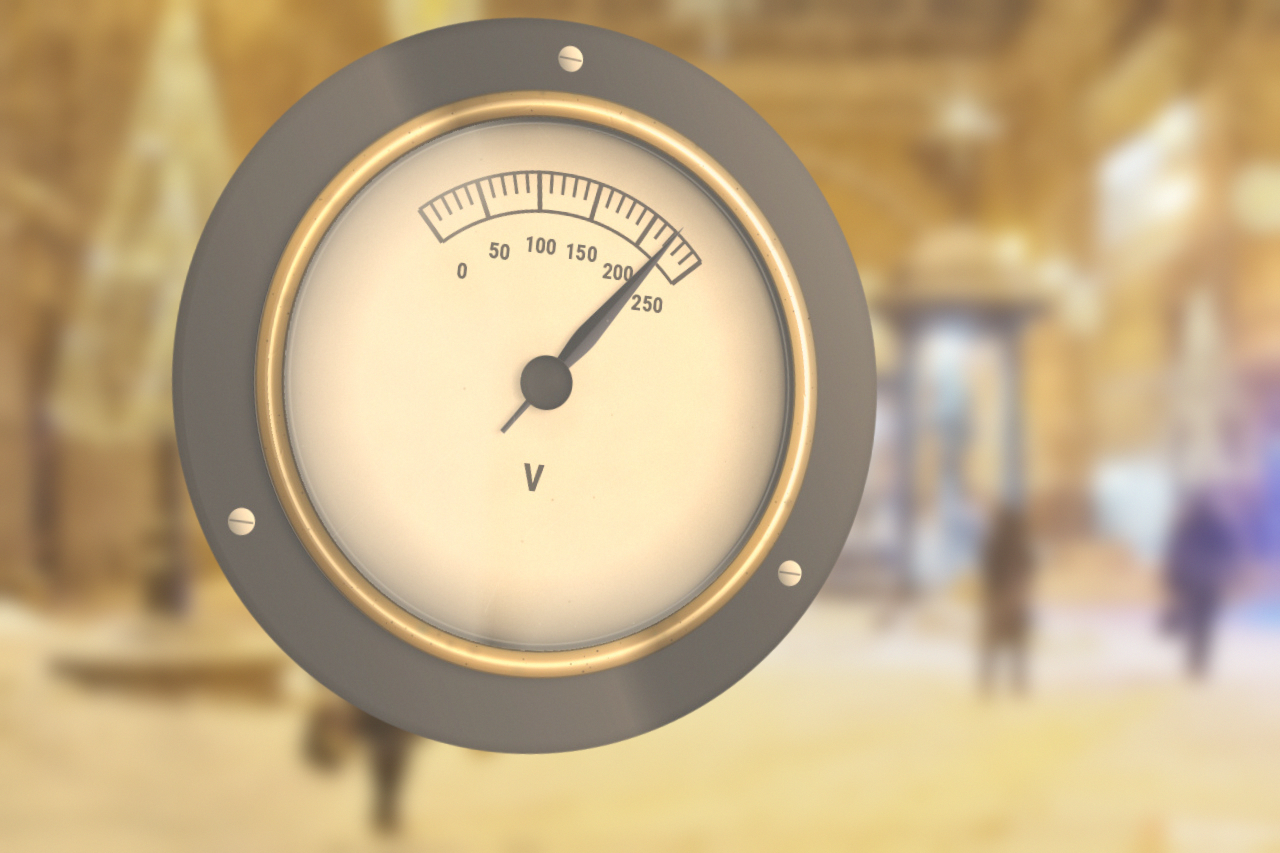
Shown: 220 V
